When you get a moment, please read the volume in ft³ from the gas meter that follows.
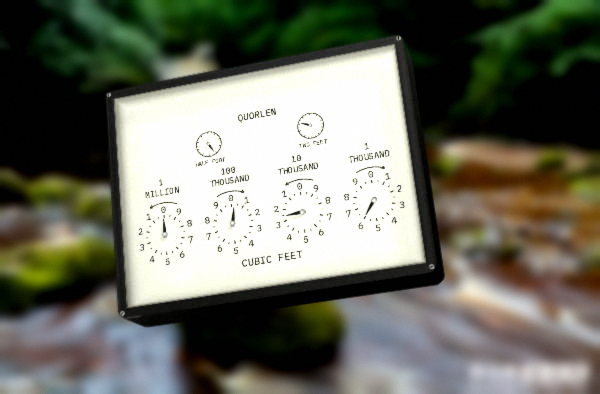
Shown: 2600 ft³
